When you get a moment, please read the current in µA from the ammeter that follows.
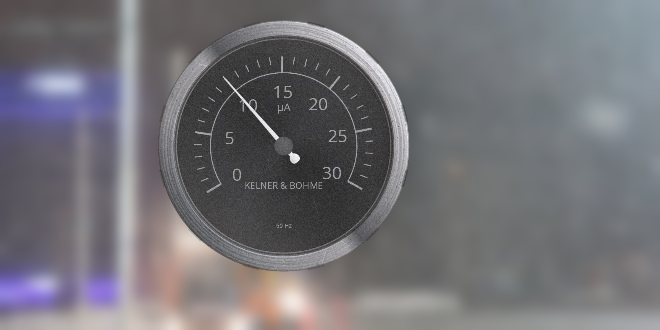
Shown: 10 µA
